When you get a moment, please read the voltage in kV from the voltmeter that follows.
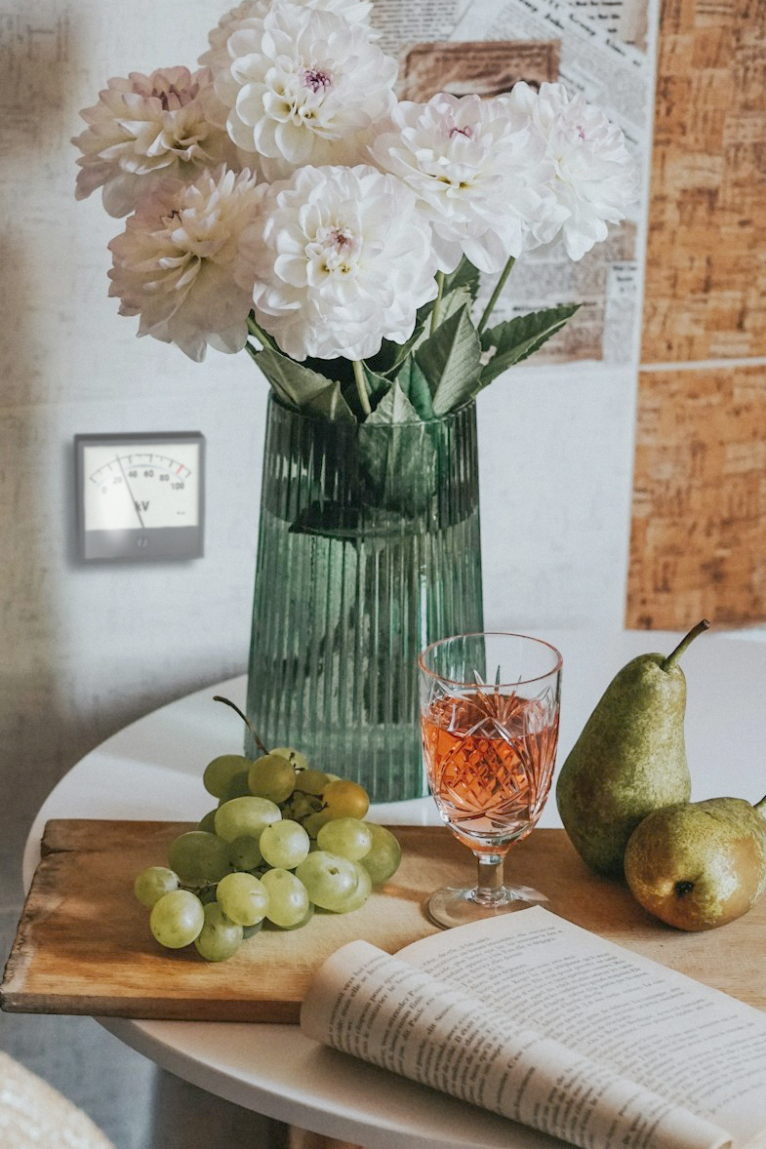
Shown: 30 kV
